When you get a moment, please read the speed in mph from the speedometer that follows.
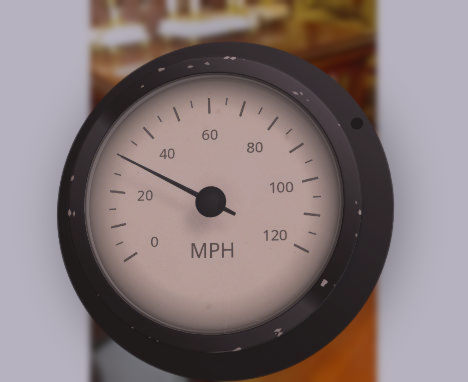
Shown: 30 mph
